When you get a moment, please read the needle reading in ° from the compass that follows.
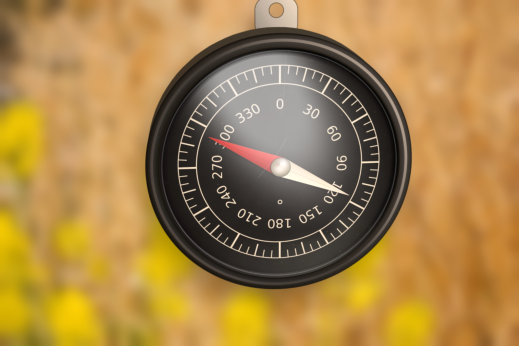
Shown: 295 °
